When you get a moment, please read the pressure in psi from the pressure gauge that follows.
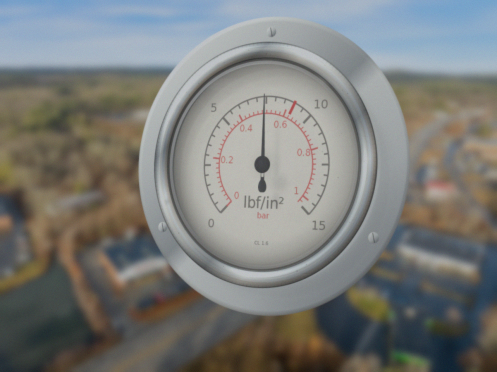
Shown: 7.5 psi
